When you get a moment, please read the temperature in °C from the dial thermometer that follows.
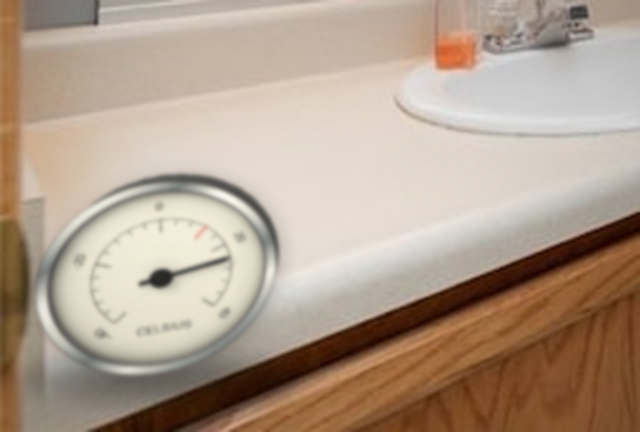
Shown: 24 °C
